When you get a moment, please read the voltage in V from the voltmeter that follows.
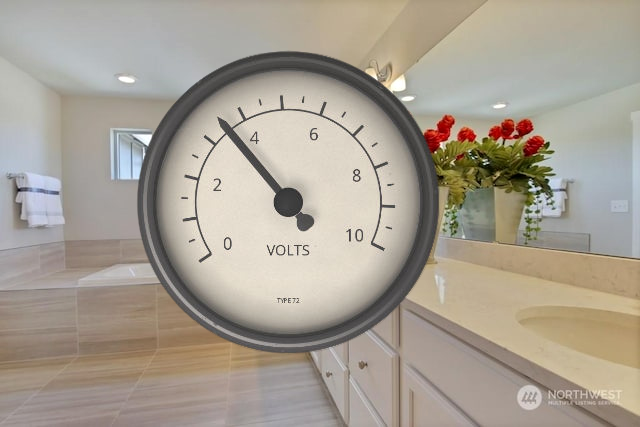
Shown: 3.5 V
